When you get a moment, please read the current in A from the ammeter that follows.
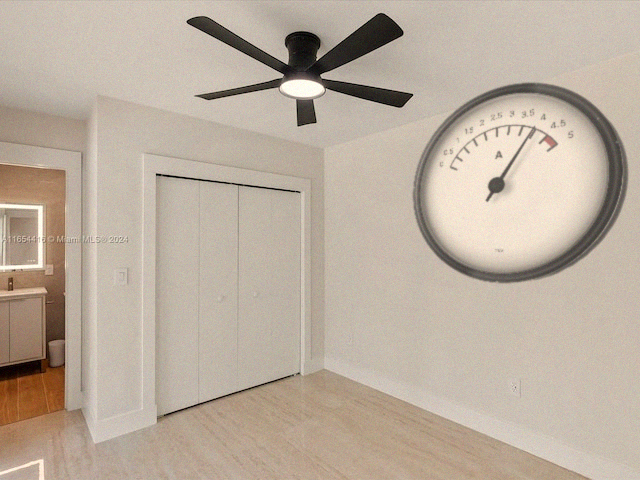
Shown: 4 A
